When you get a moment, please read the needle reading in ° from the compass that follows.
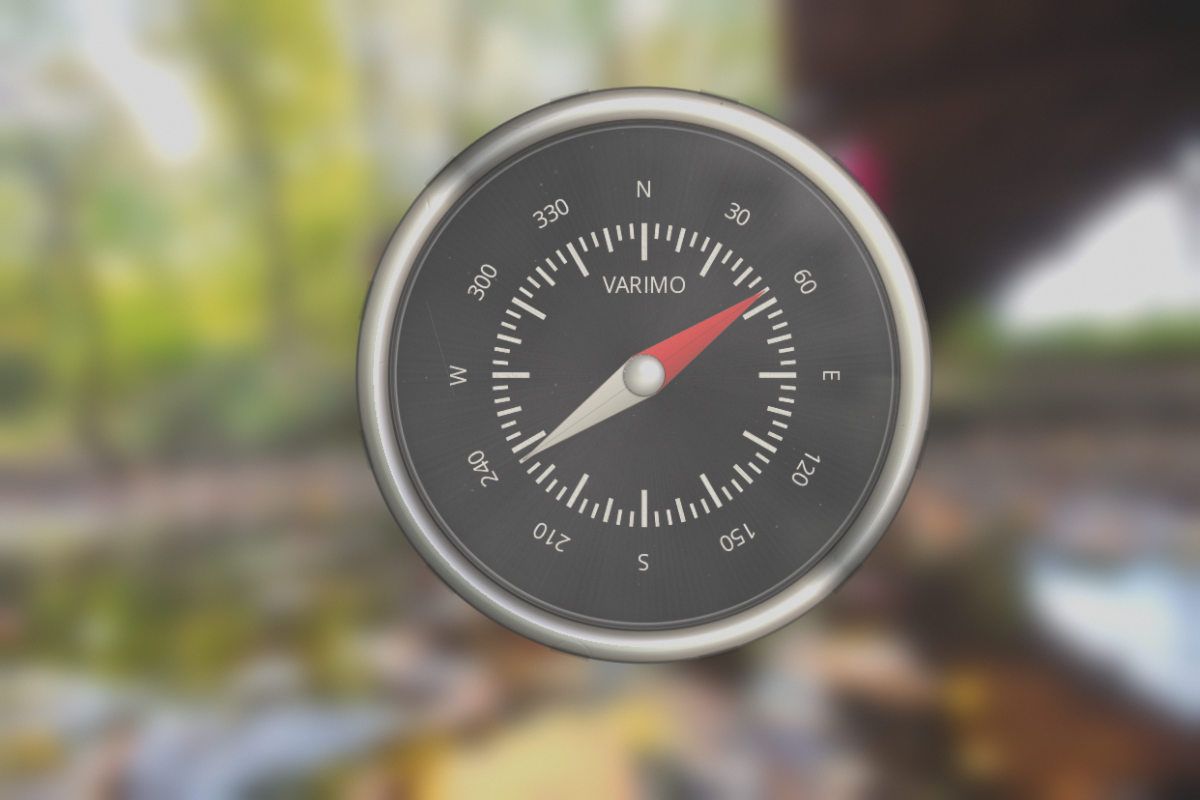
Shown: 55 °
